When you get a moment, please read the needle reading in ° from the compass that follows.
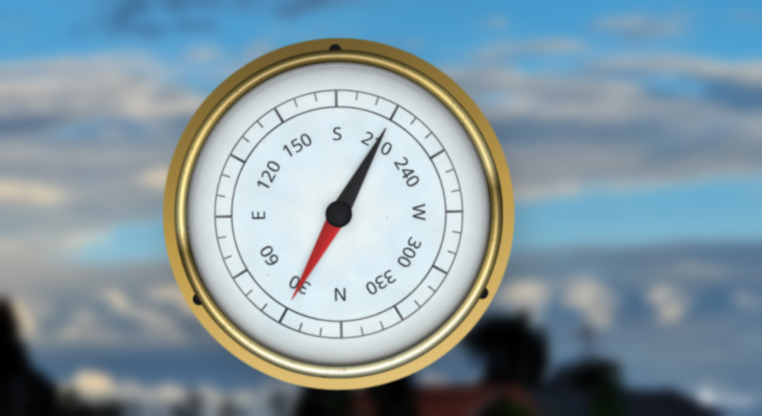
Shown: 30 °
